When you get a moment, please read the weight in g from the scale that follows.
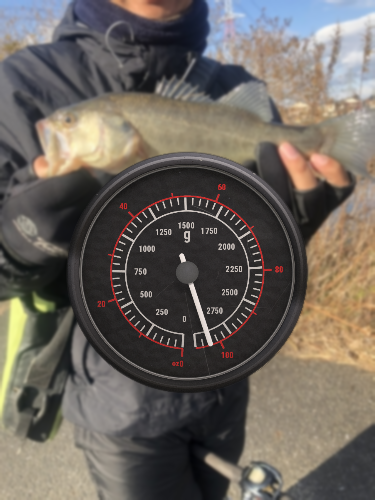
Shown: 2900 g
